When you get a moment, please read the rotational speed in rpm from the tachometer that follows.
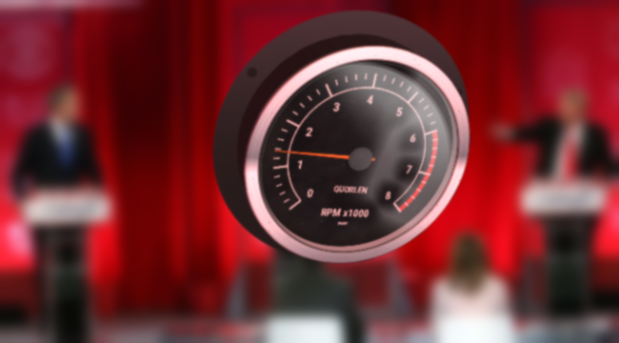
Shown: 1400 rpm
